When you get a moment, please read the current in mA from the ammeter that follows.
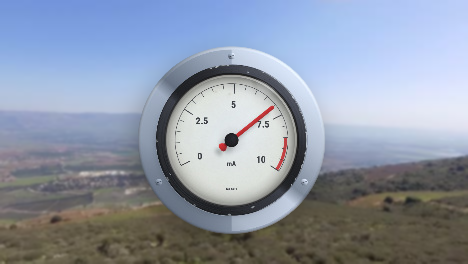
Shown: 7 mA
